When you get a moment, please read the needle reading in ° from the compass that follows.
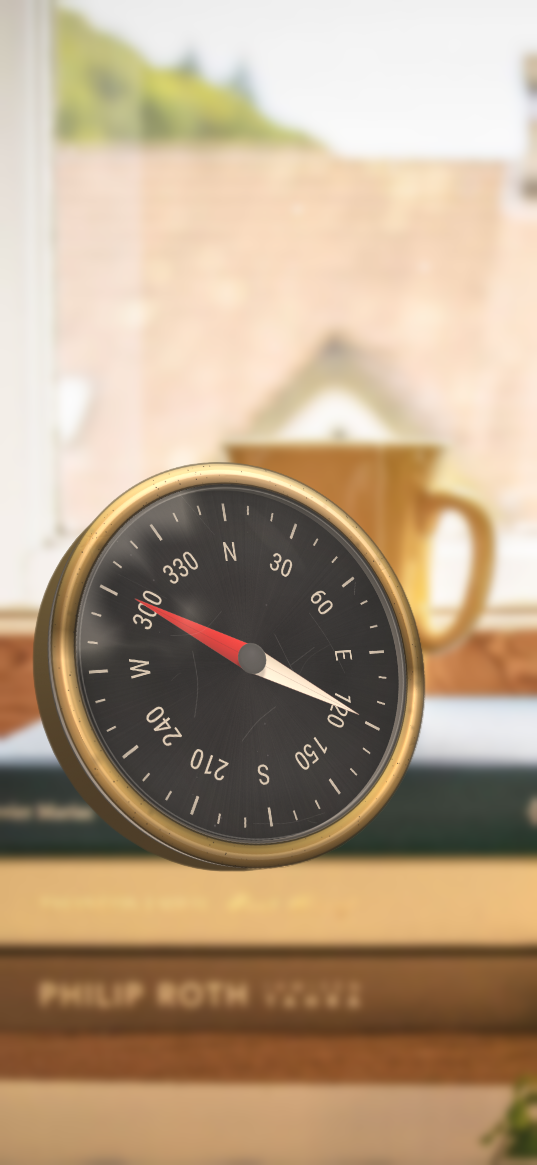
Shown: 300 °
